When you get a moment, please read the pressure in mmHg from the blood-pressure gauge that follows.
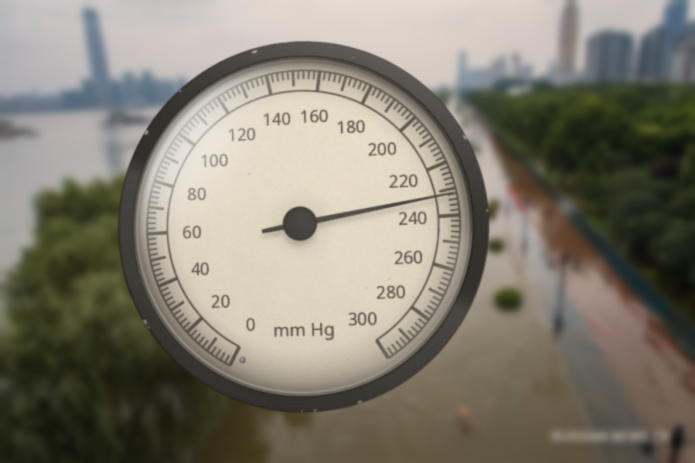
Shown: 232 mmHg
